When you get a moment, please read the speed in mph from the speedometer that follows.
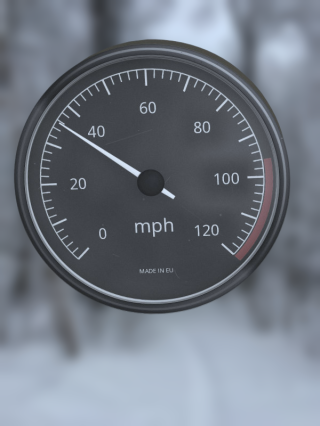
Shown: 36 mph
